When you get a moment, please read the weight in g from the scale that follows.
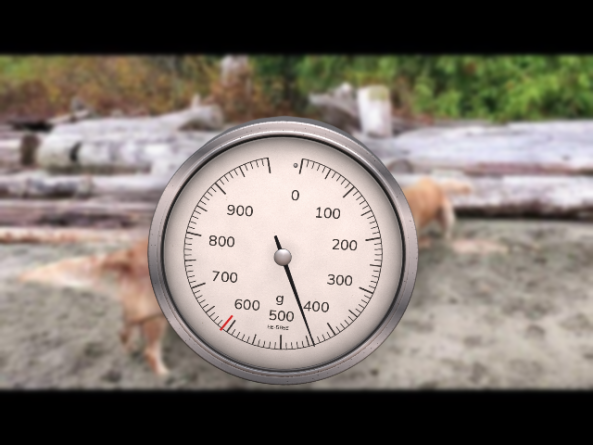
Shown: 440 g
